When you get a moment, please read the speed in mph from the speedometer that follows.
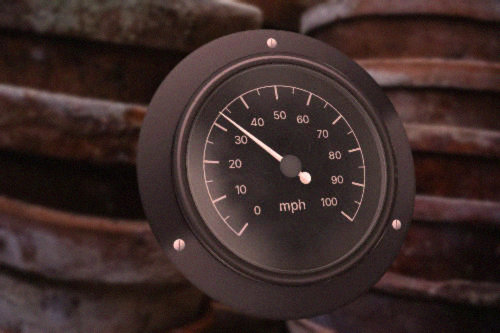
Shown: 32.5 mph
